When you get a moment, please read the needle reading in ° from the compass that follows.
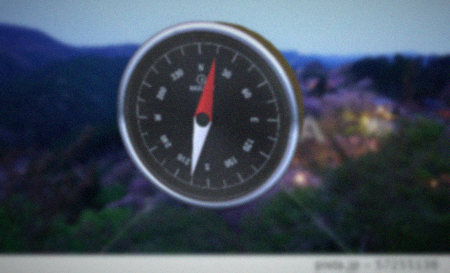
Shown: 15 °
